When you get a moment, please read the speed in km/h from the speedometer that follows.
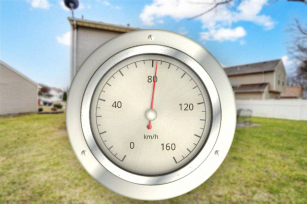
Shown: 82.5 km/h
